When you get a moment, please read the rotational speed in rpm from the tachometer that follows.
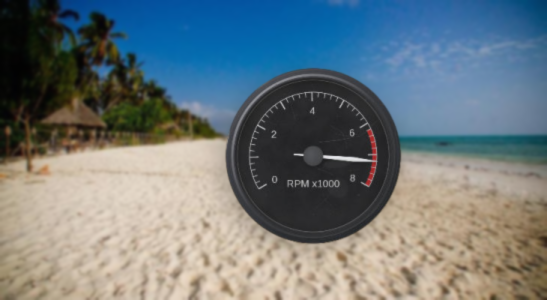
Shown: 7200 rpm
